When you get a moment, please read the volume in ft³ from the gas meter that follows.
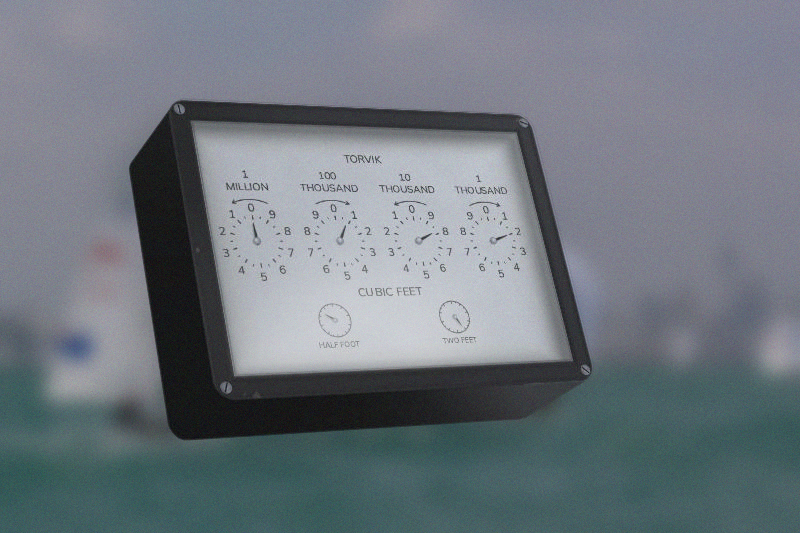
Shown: 8200 ft³
